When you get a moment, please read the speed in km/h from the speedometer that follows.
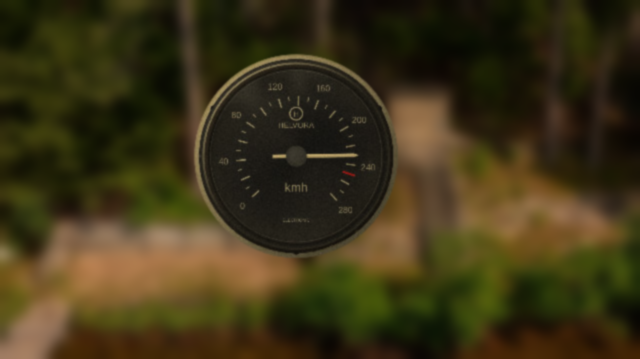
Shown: 230 km/h
